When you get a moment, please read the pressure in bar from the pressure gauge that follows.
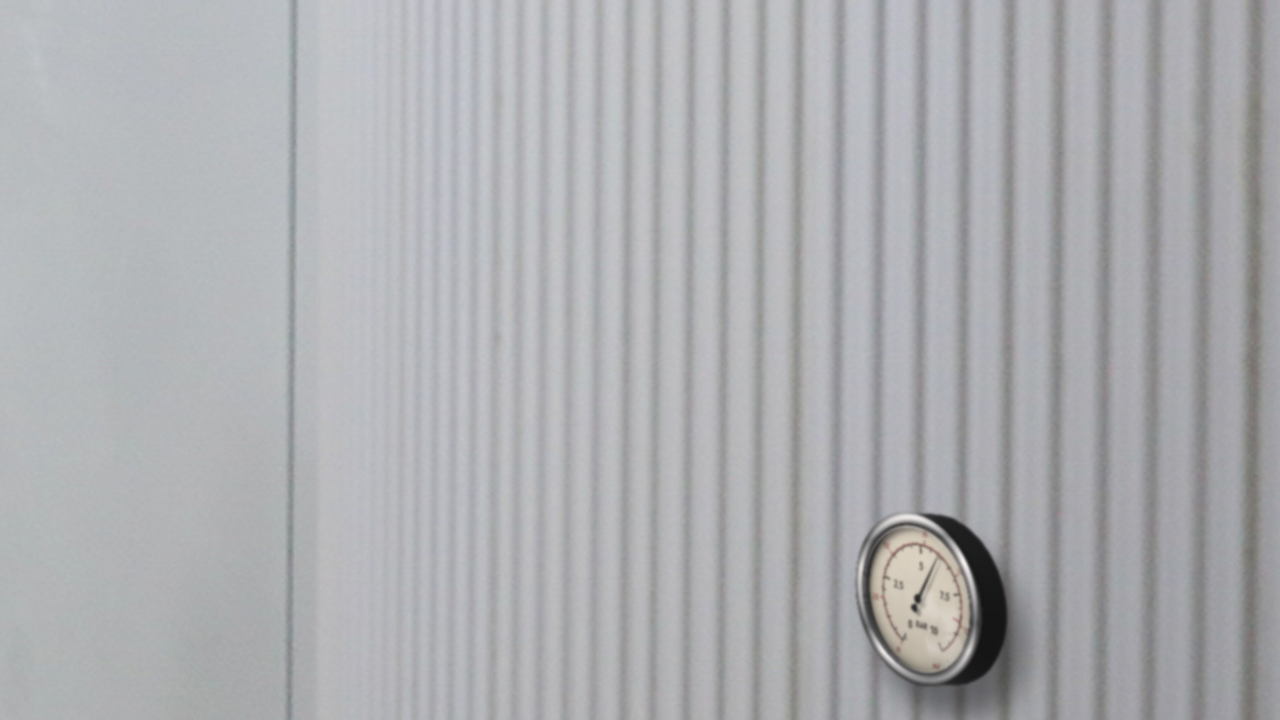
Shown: 6 bar
